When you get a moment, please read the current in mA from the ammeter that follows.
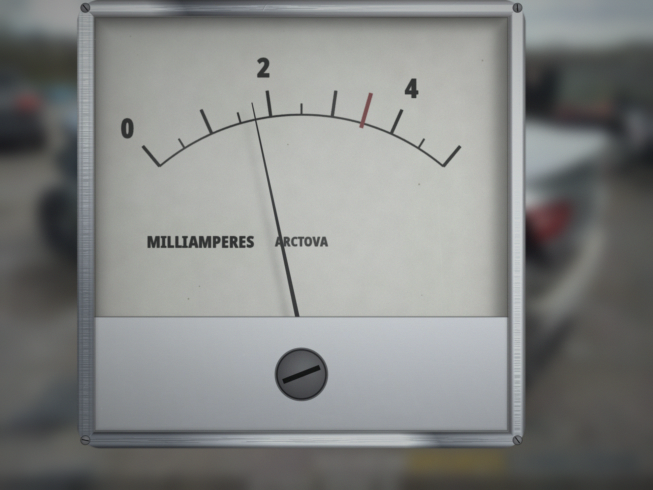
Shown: 1.75 mA
